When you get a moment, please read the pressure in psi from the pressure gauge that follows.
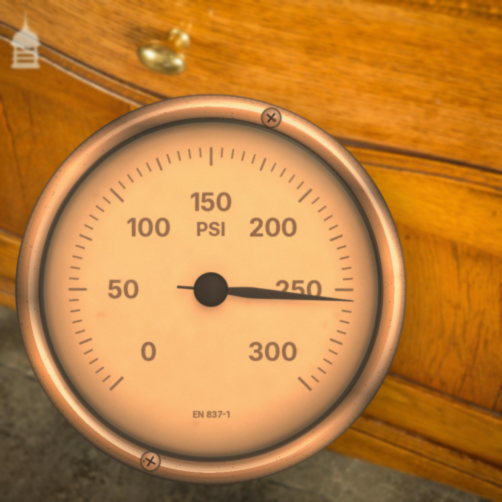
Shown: 255 psi
